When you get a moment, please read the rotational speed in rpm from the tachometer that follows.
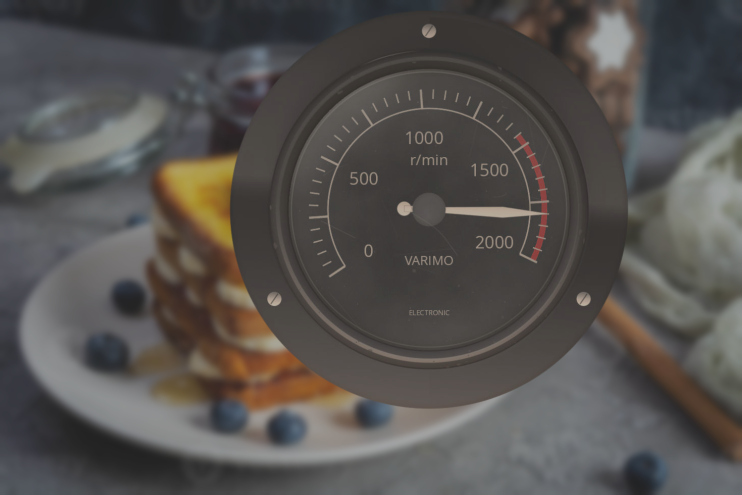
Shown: 1800 rpm
